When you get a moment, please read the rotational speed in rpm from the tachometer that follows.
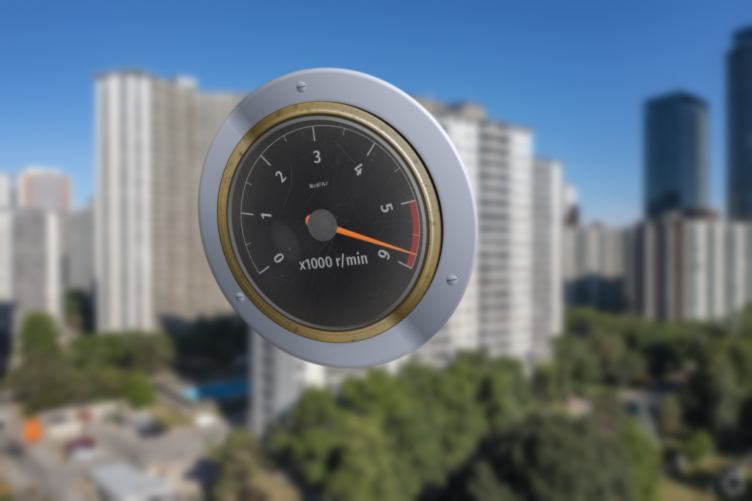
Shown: 5750 rpm
